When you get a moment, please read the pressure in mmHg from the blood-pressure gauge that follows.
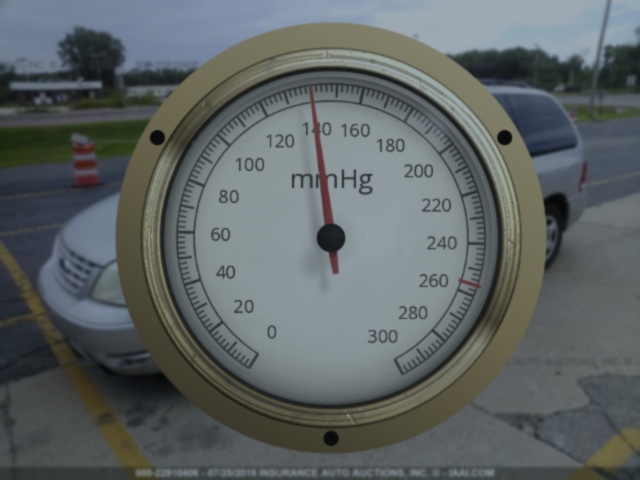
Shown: 140 mmHg
